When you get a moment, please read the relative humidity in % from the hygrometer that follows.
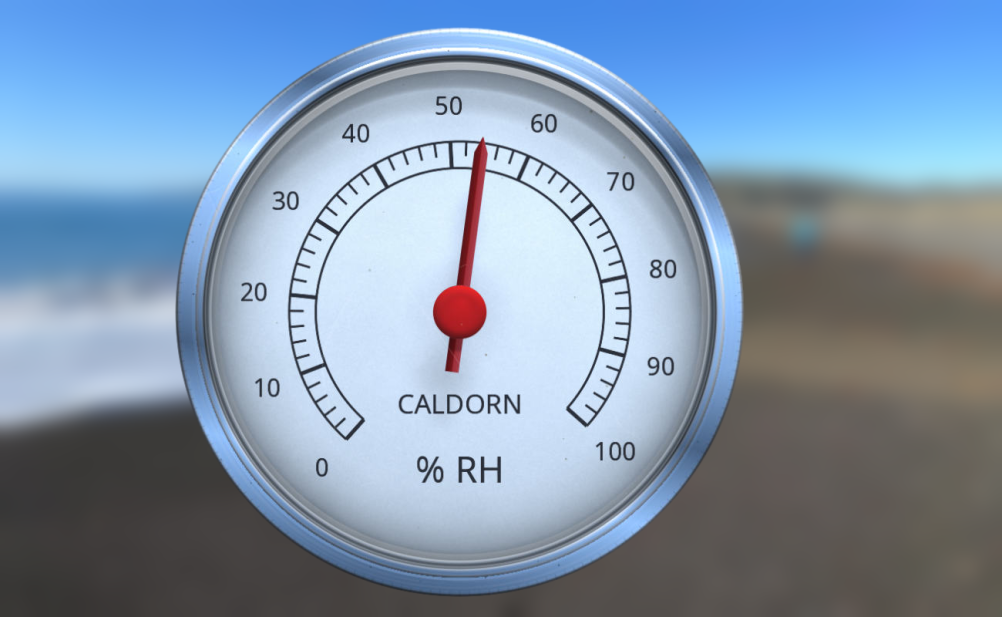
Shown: 54 %
